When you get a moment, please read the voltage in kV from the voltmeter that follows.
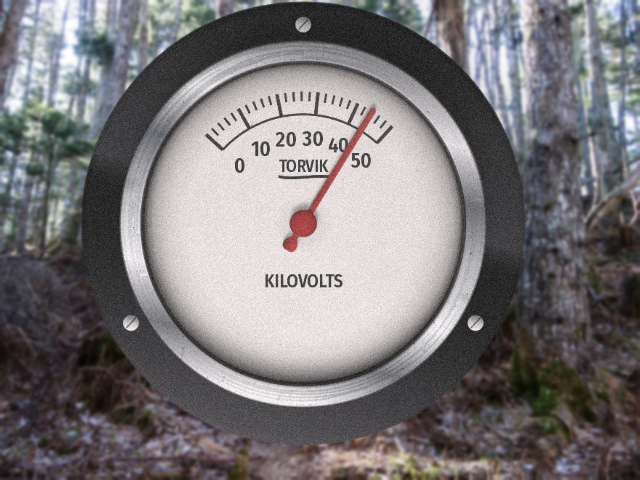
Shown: 44 kV
